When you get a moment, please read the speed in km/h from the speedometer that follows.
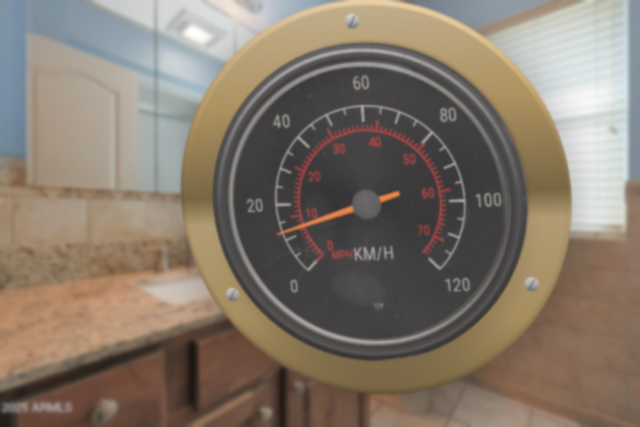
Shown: 12.5 km/h
